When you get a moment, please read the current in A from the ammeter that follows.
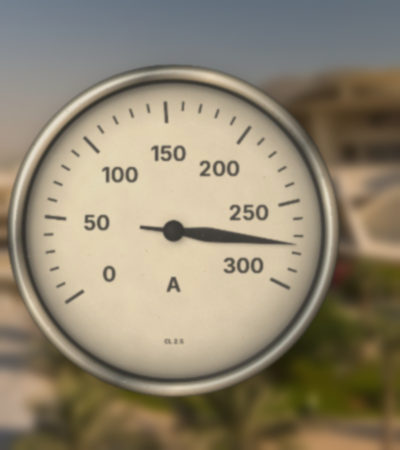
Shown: 275 A
